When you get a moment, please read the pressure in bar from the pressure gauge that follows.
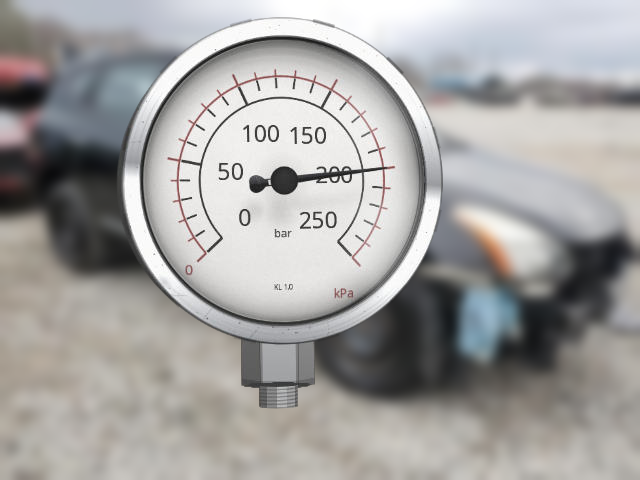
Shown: 200 bar
